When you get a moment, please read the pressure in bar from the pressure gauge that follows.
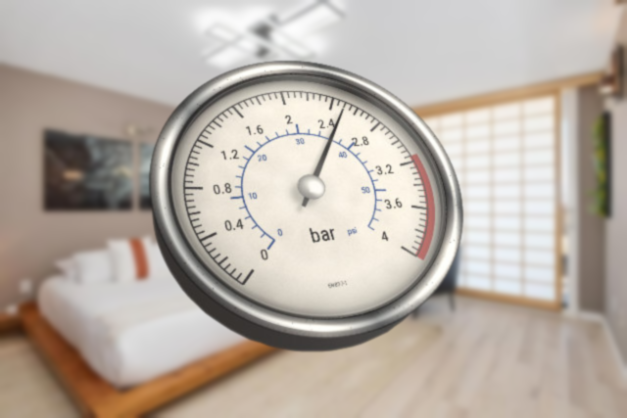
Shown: 2.5 bar
